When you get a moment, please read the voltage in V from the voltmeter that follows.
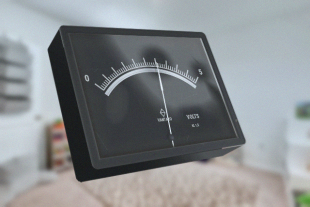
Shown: 3 V
